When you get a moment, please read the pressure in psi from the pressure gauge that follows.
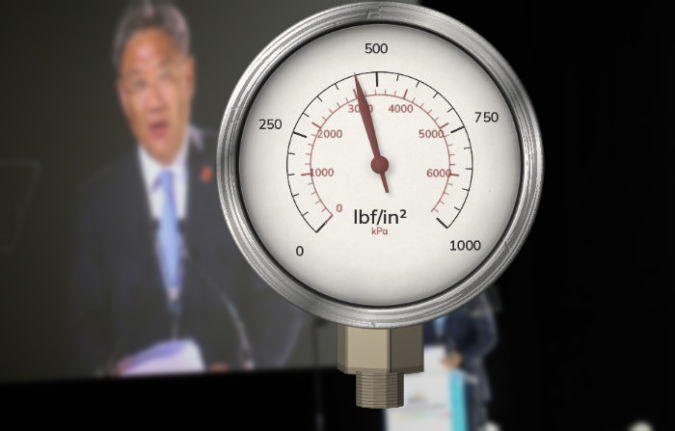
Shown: 450 psi
